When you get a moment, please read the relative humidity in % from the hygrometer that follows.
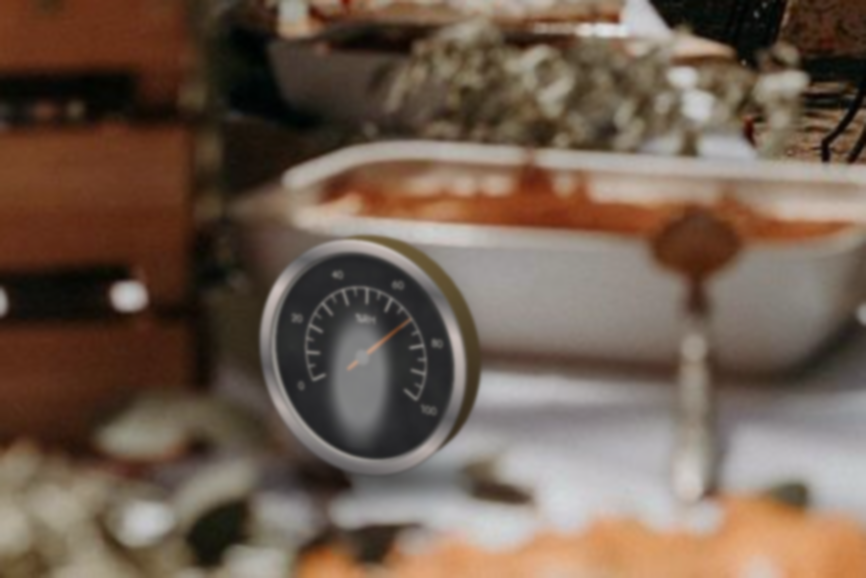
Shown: 70 %
